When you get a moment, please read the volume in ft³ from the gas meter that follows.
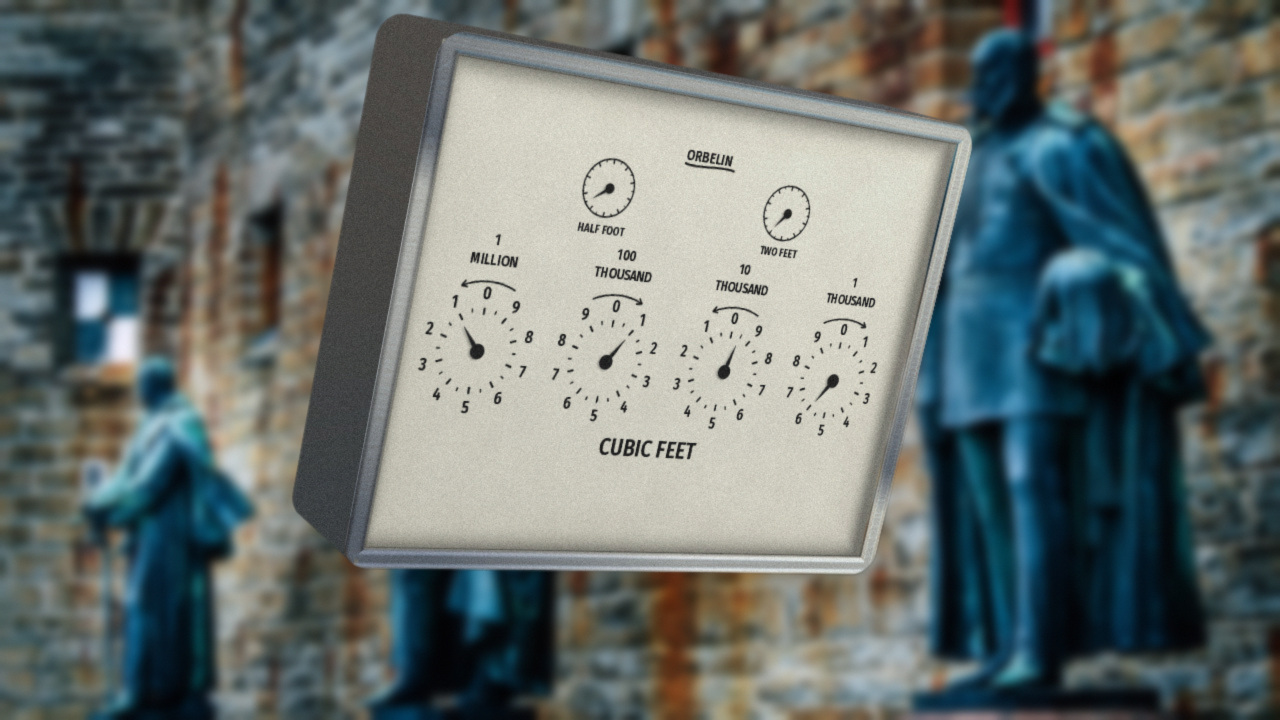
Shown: 109600 ft³
